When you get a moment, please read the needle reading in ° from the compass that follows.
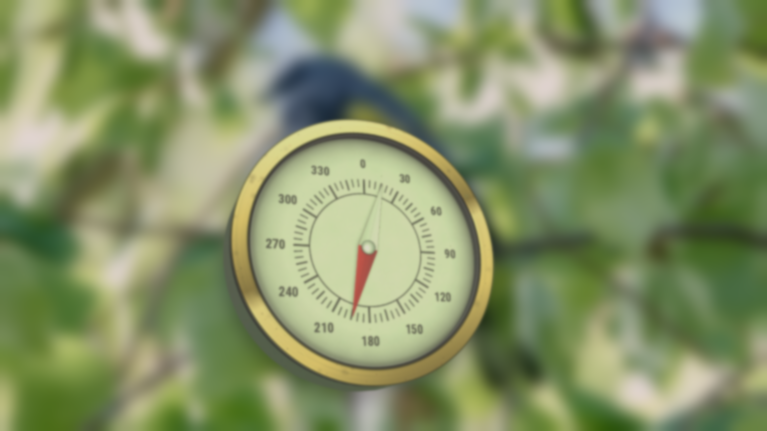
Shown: 195 °
